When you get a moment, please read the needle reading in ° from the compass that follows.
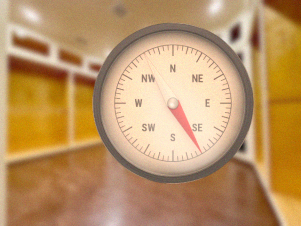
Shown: 150 °
